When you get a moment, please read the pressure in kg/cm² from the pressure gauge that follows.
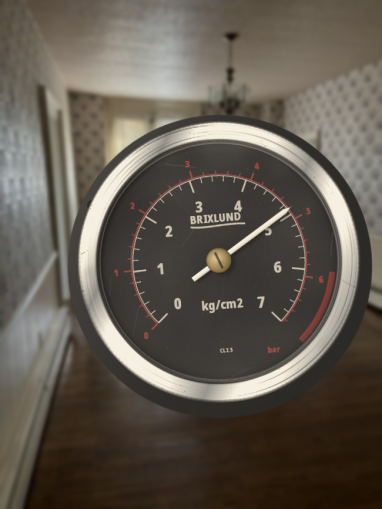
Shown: 4.9 kg/cm²
